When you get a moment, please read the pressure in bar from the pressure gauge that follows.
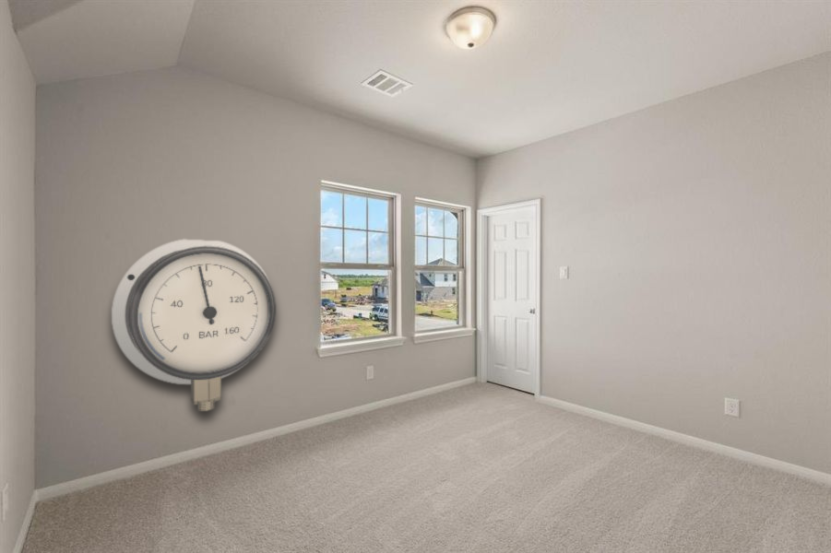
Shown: 75 bar
